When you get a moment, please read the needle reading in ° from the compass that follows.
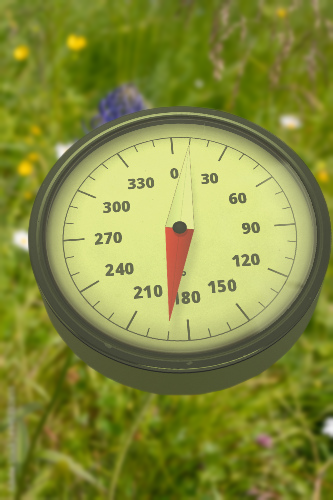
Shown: 190 °
